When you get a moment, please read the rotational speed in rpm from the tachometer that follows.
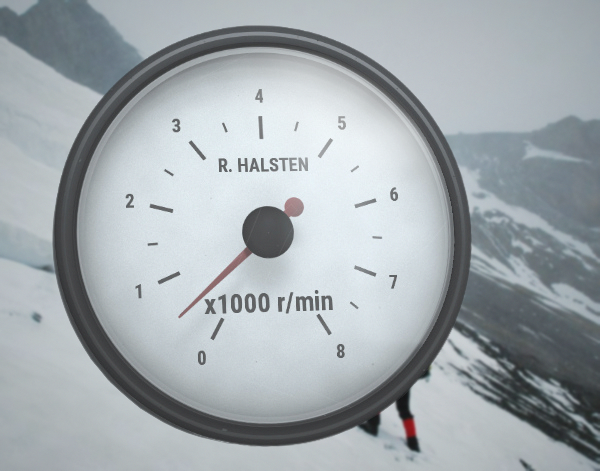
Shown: 500 rpm
